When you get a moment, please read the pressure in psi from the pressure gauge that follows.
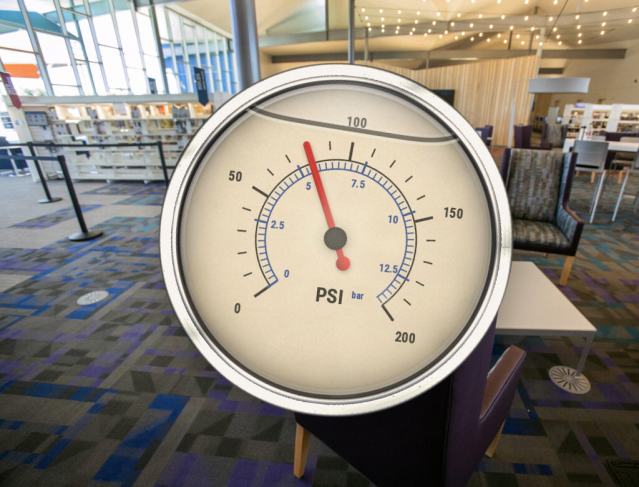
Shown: 80 psi
